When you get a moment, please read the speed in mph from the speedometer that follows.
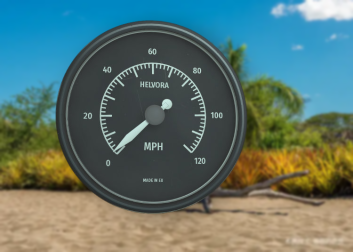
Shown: 2 mph
